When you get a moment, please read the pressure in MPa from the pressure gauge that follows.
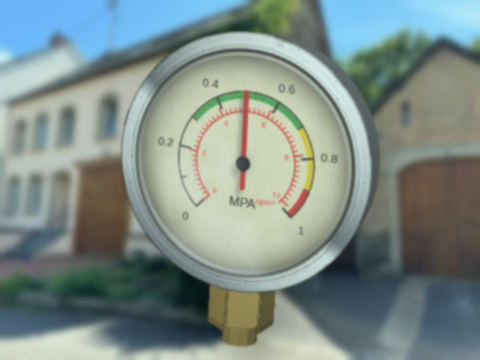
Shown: 0.5 MPa
